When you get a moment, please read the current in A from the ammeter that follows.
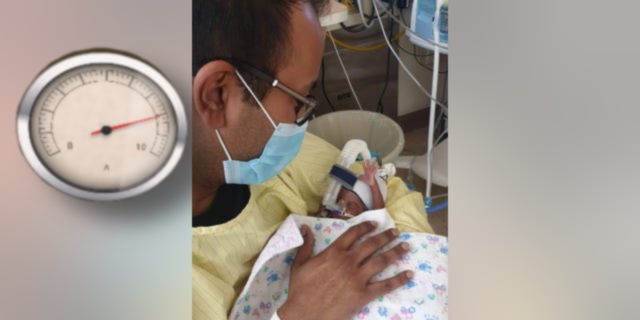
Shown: 8 A
